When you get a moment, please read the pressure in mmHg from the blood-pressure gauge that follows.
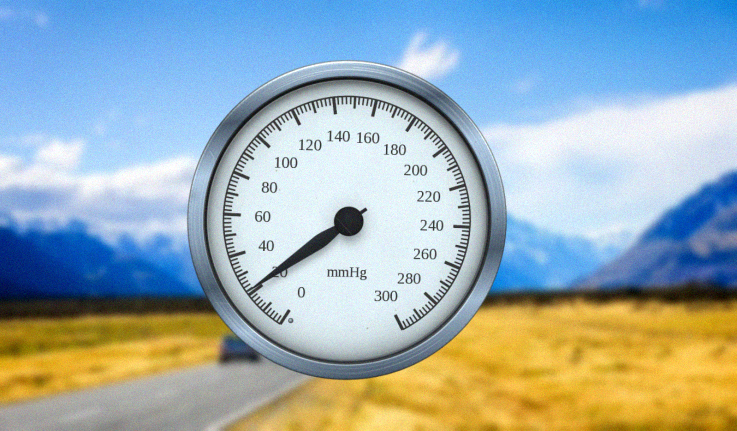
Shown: 22 mmHg
